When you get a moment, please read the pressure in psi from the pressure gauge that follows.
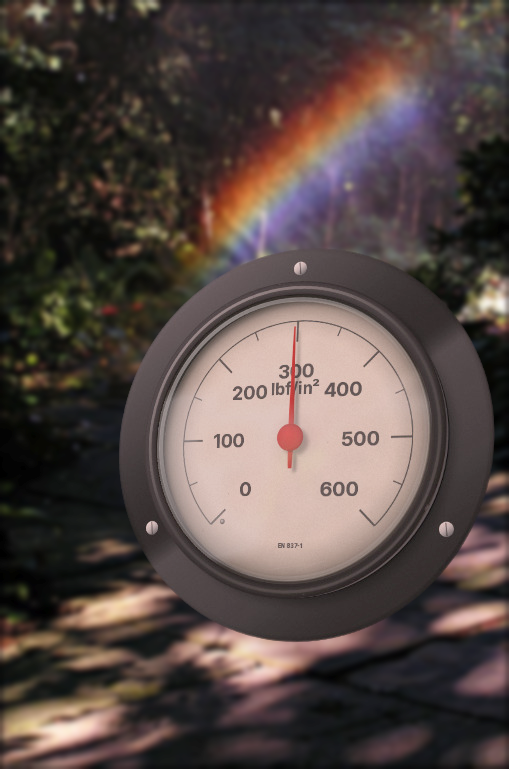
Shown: 300 psi
